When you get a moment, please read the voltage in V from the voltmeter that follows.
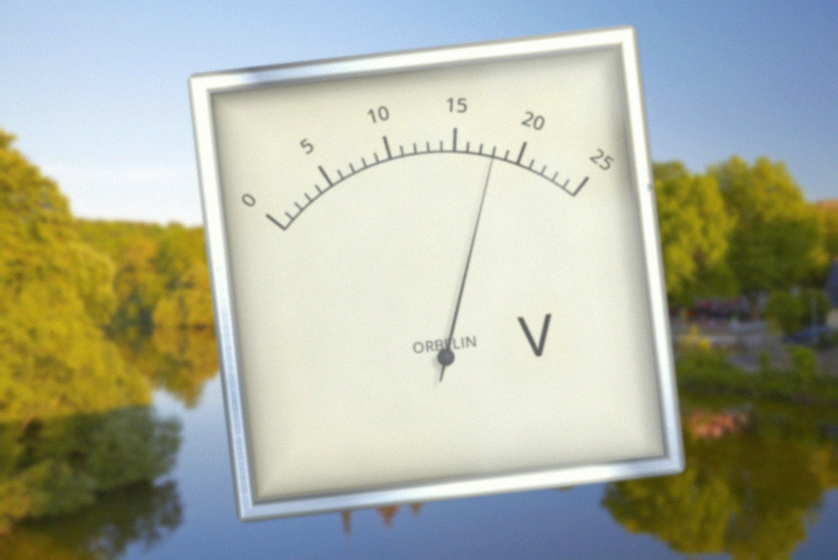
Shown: 18 V
